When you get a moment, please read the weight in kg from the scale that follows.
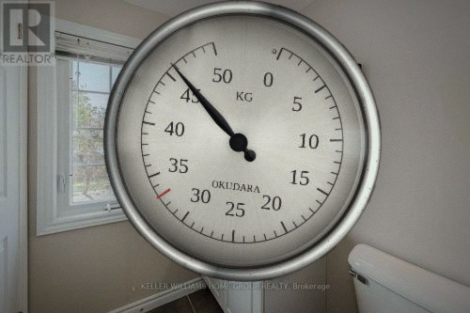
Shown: 46 kg
